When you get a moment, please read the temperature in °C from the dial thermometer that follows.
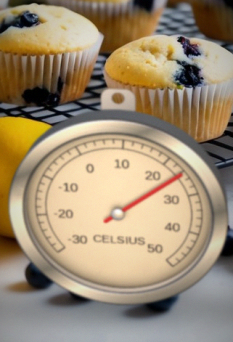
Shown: 24 °C
